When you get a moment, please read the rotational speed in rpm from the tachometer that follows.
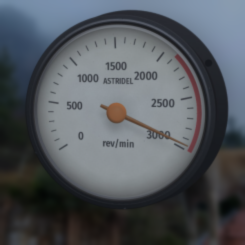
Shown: 2950 rpm
